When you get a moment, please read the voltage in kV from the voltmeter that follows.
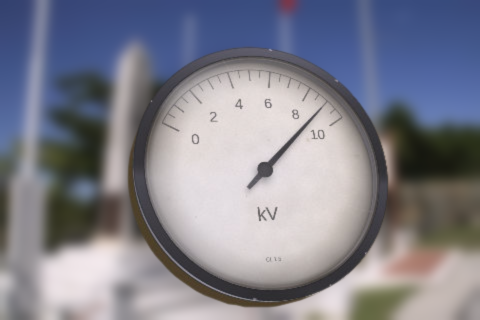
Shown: 9 kV
